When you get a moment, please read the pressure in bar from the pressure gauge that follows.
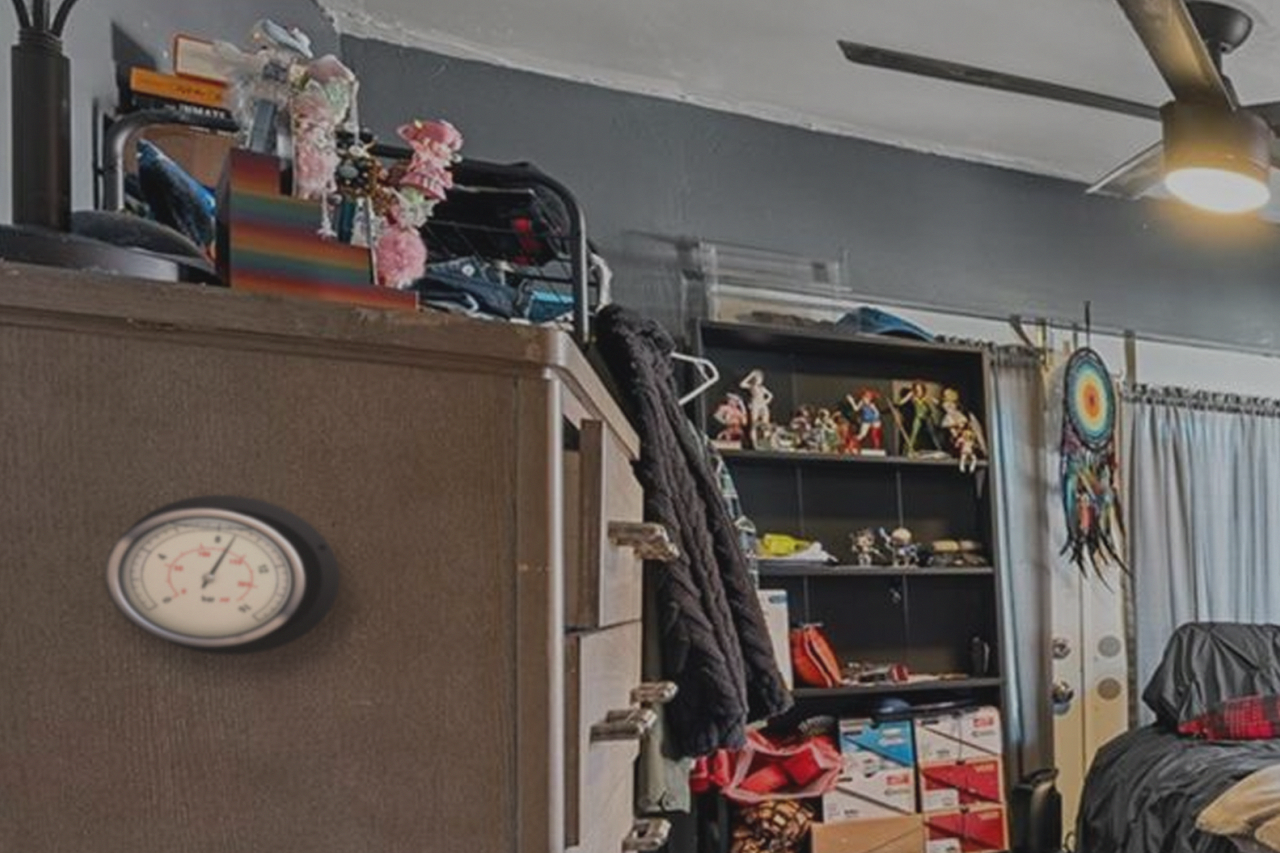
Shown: 9 bar
